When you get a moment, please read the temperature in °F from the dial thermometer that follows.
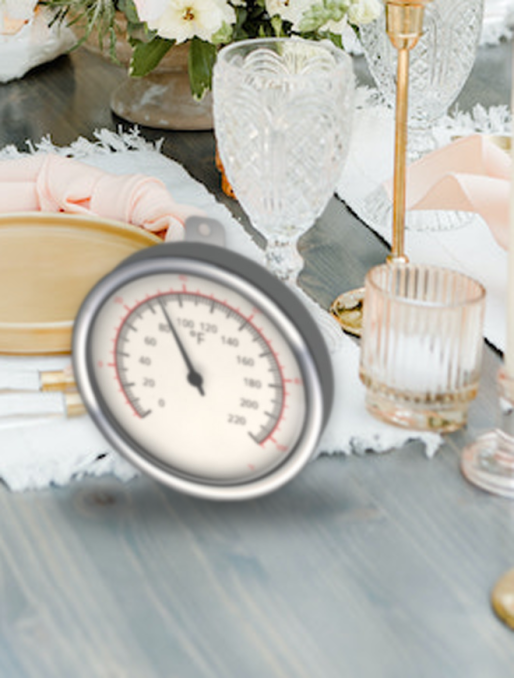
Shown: 90 °F
